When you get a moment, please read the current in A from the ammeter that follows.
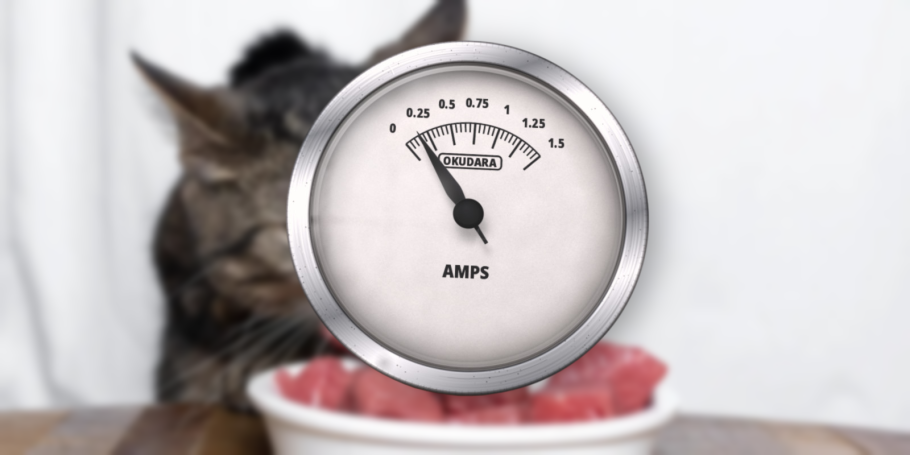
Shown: 0.15 A
